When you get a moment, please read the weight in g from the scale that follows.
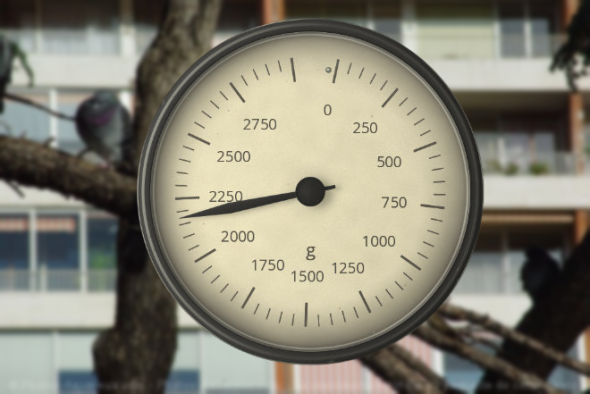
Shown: 2175 g
